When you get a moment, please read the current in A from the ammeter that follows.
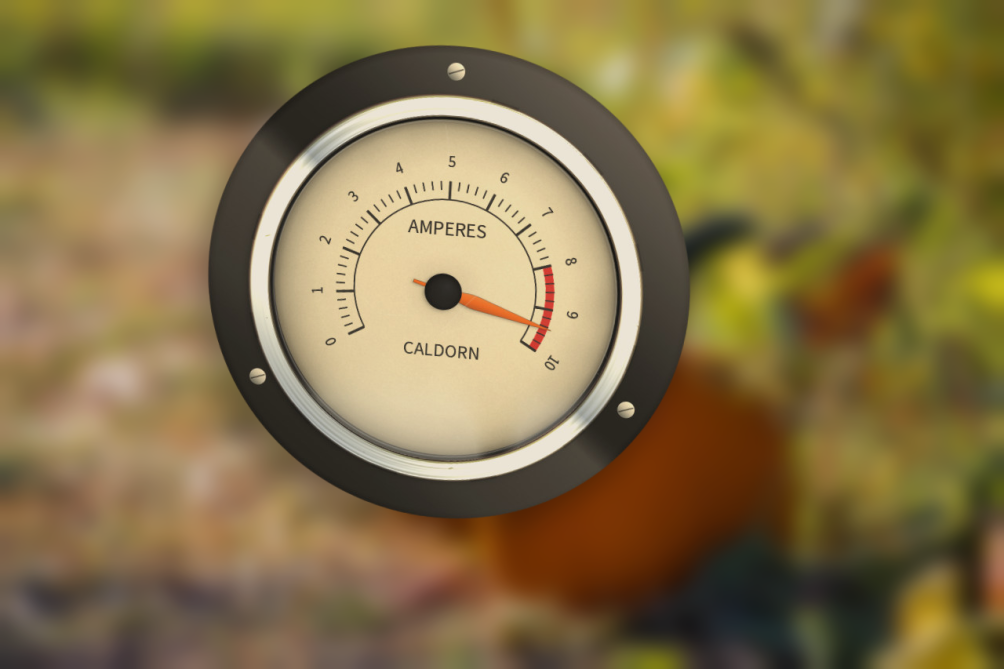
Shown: 9.4 A
